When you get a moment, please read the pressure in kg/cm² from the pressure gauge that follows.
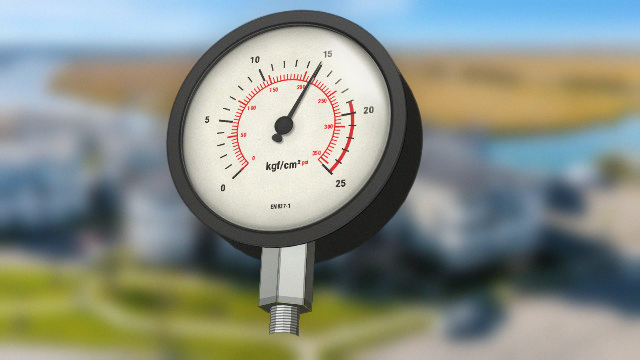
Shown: 15 kg/cm²
